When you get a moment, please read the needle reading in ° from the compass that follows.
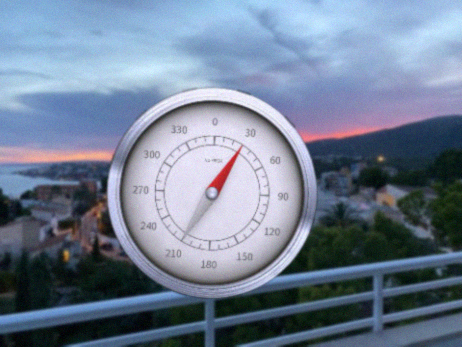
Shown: 30 °
